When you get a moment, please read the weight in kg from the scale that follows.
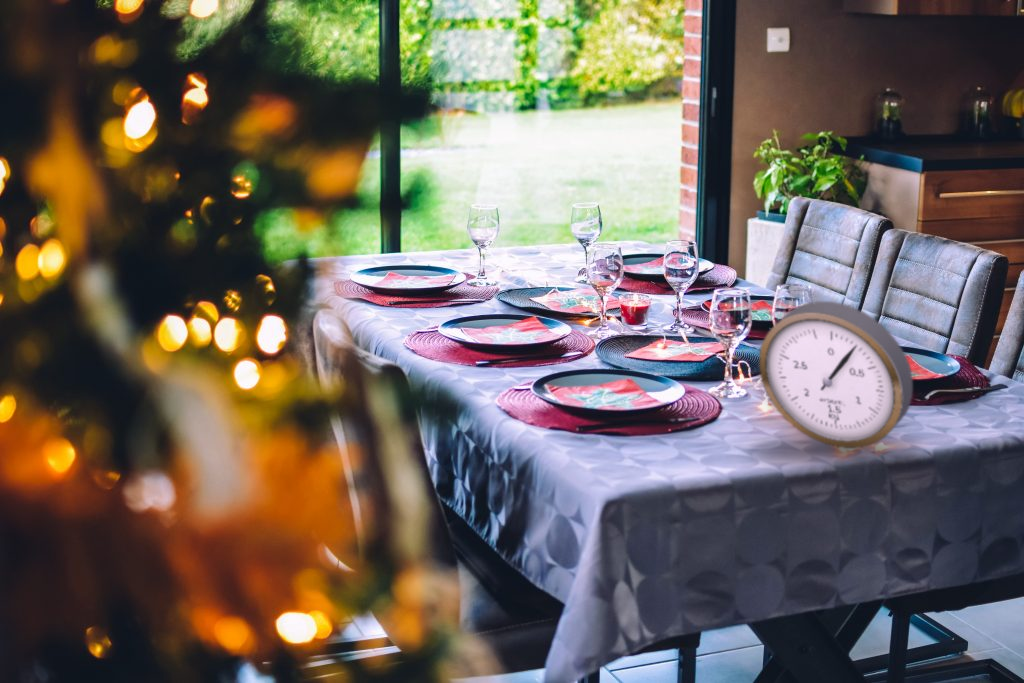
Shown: 0.25 kg
